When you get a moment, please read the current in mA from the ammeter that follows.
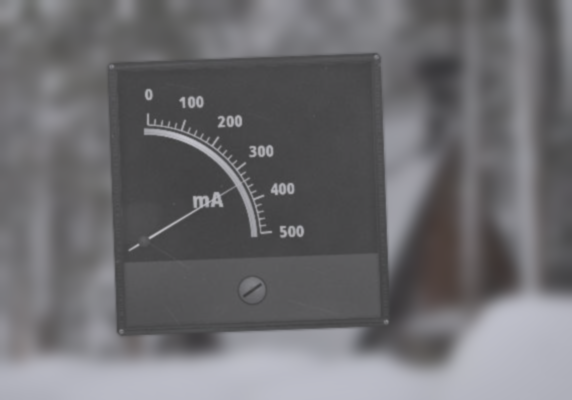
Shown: 340 mA
